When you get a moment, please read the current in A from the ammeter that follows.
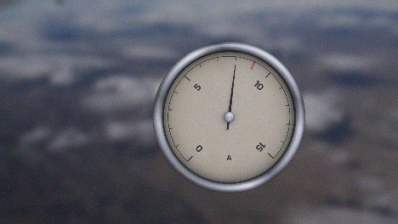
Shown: 8 A
